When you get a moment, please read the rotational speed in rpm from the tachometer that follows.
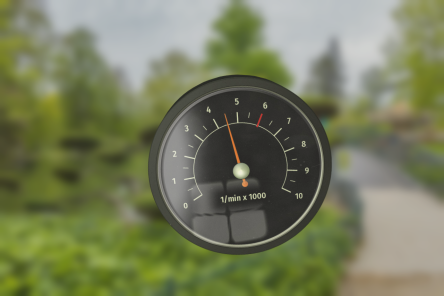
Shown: 4500 rpm
